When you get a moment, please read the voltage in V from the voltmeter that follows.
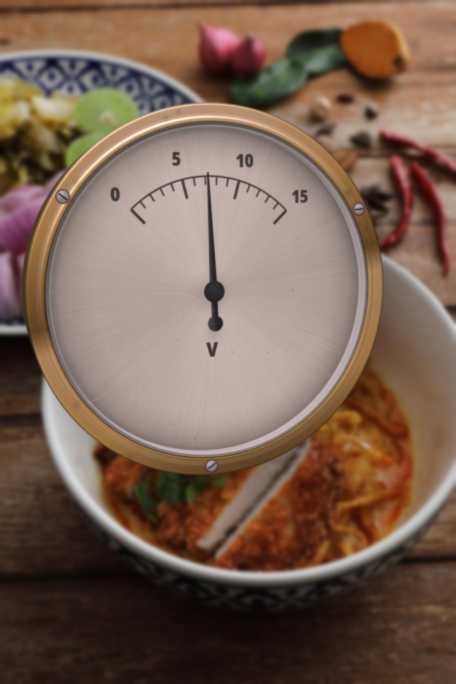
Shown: 7 V
